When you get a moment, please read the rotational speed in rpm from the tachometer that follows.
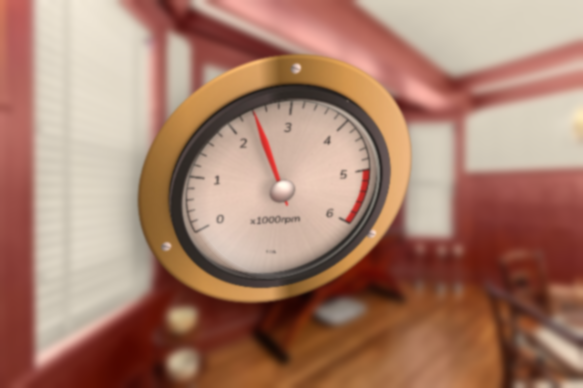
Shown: 2400 rpm
